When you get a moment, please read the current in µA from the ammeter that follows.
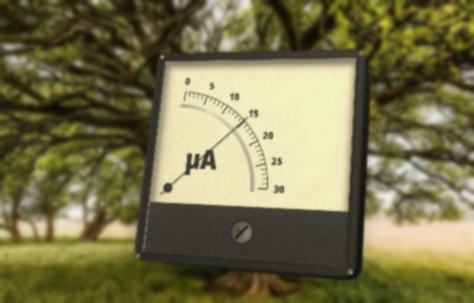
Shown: 15 µA
